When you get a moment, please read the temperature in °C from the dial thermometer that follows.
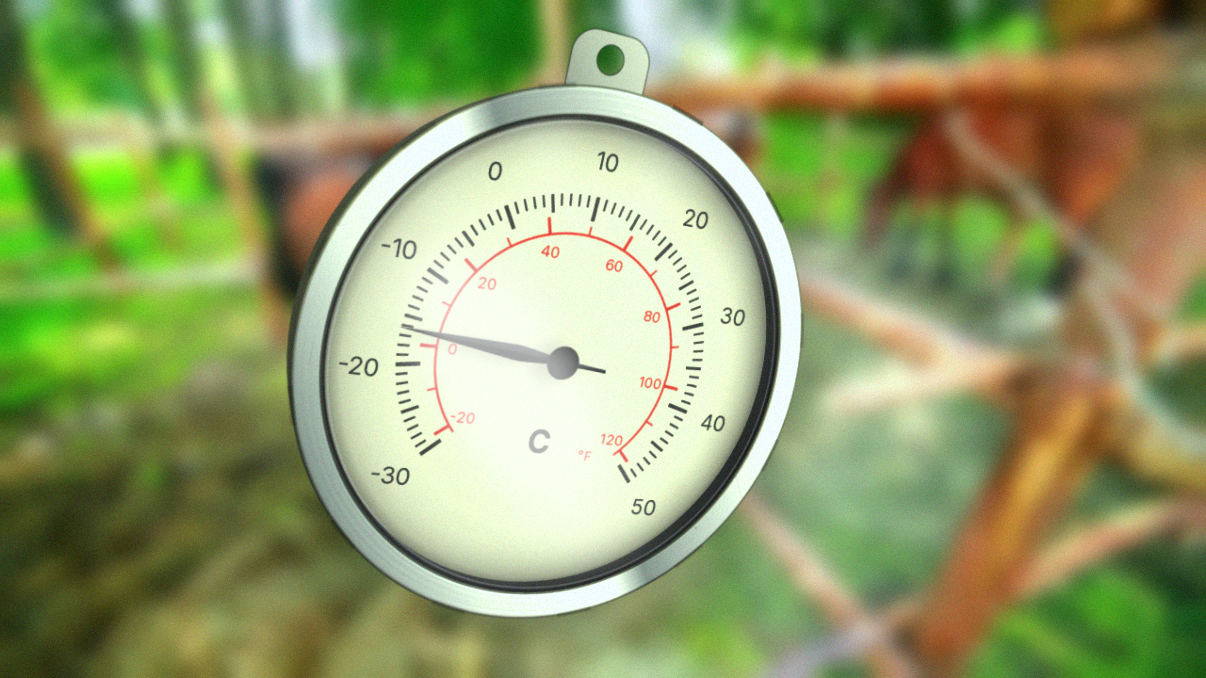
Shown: -16 °C
